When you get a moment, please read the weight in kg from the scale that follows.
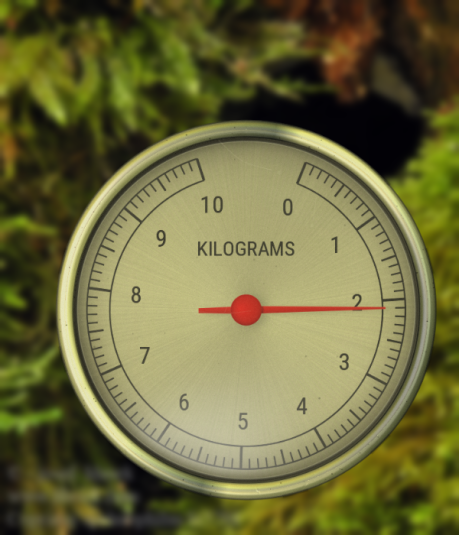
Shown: 2.1 kg
